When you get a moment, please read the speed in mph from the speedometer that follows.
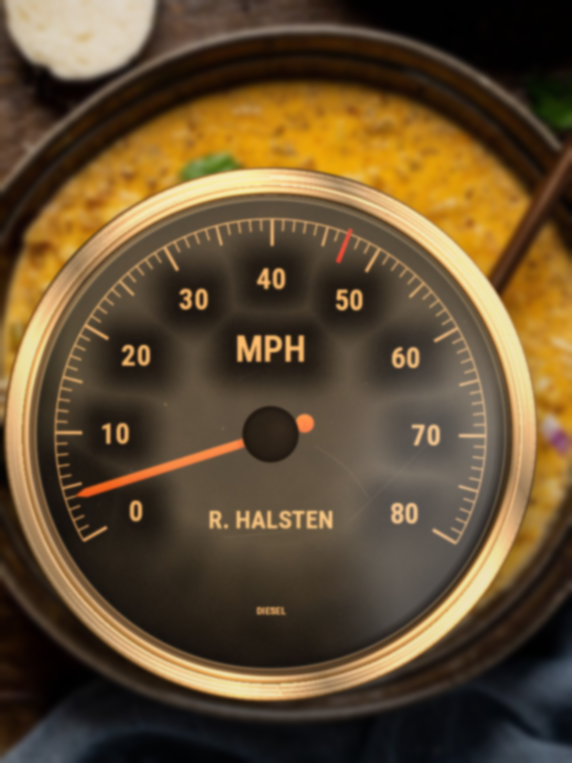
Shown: 4 mph
